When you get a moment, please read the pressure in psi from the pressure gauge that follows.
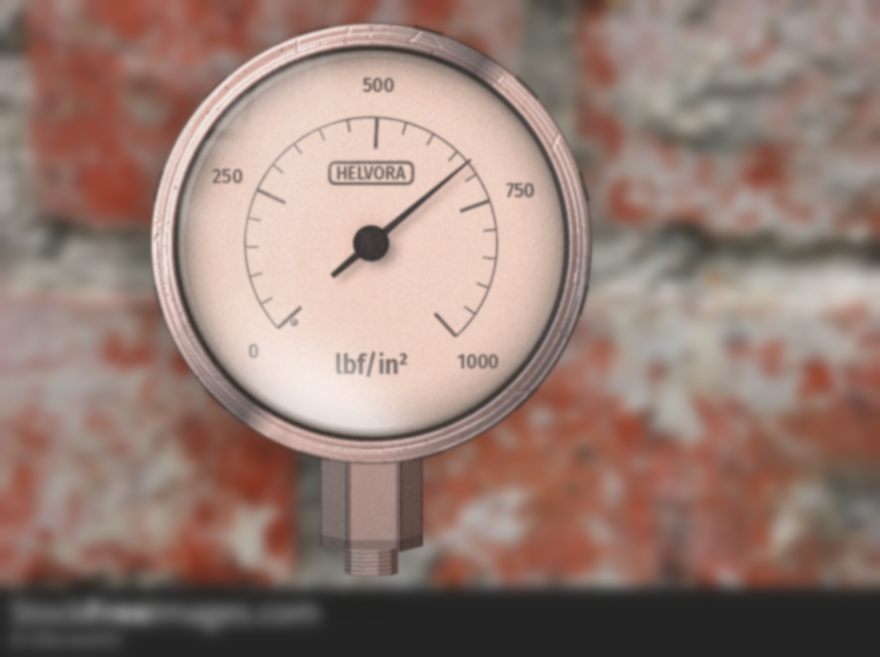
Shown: 675 psi
